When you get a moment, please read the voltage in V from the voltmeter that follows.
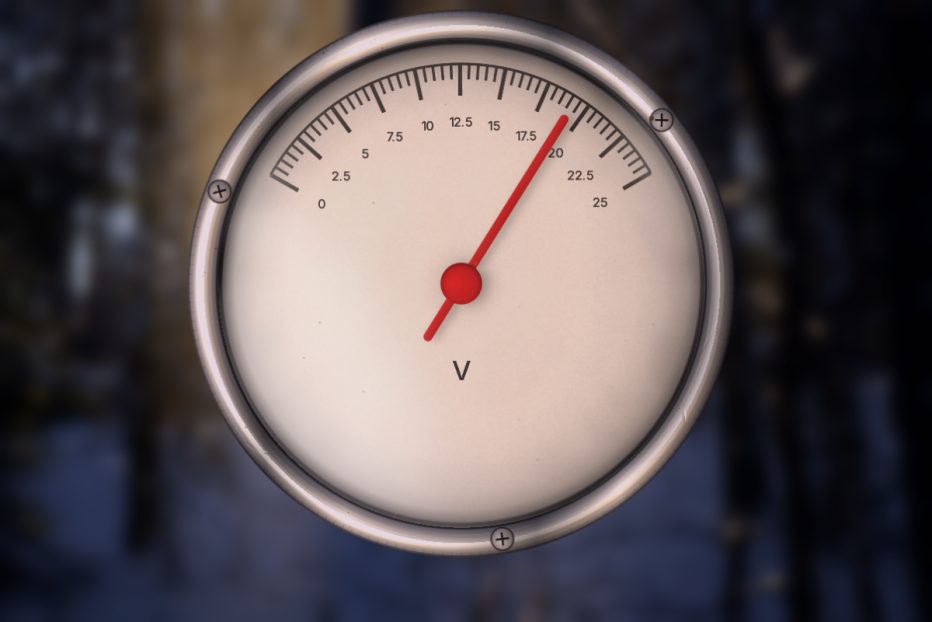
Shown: 19.25 V
